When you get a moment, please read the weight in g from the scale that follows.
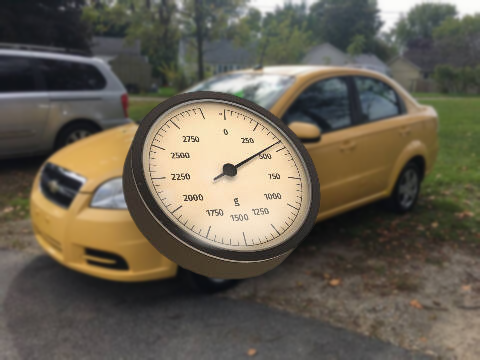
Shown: 450 g
